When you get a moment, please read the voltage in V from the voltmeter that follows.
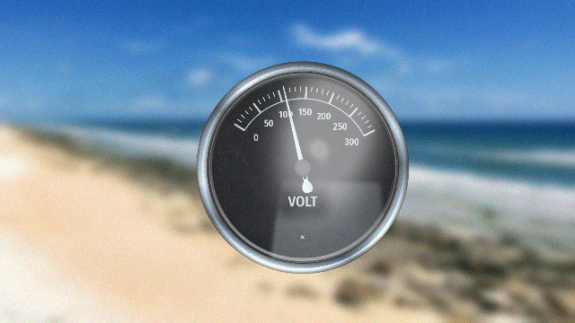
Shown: 110 V
